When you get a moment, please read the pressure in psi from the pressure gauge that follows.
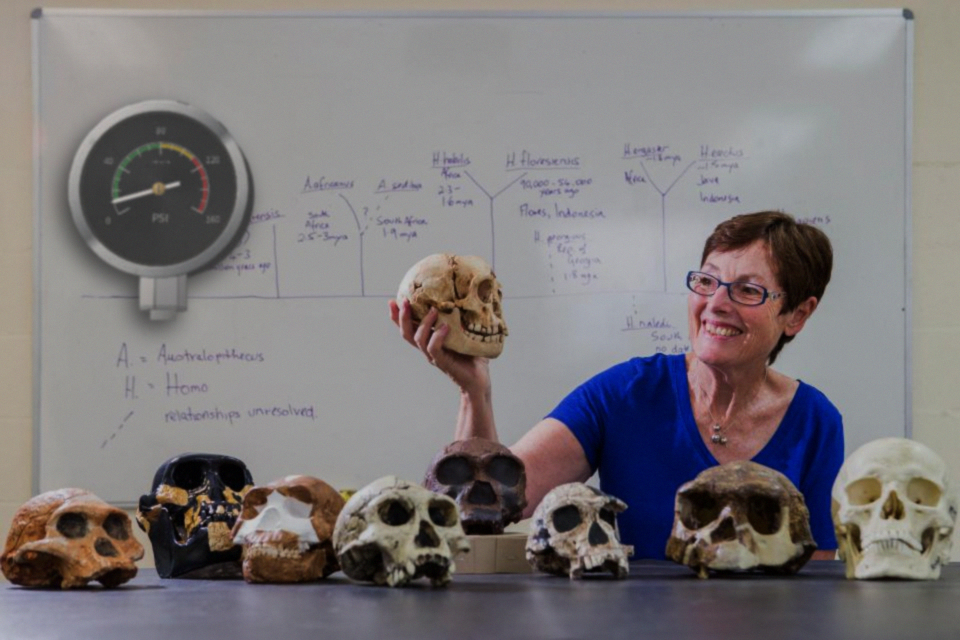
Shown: 10 psi
